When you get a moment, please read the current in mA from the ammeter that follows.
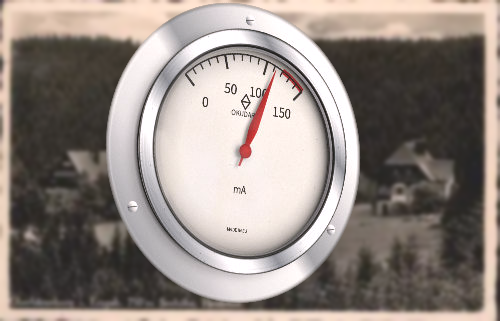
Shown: 110 mA
